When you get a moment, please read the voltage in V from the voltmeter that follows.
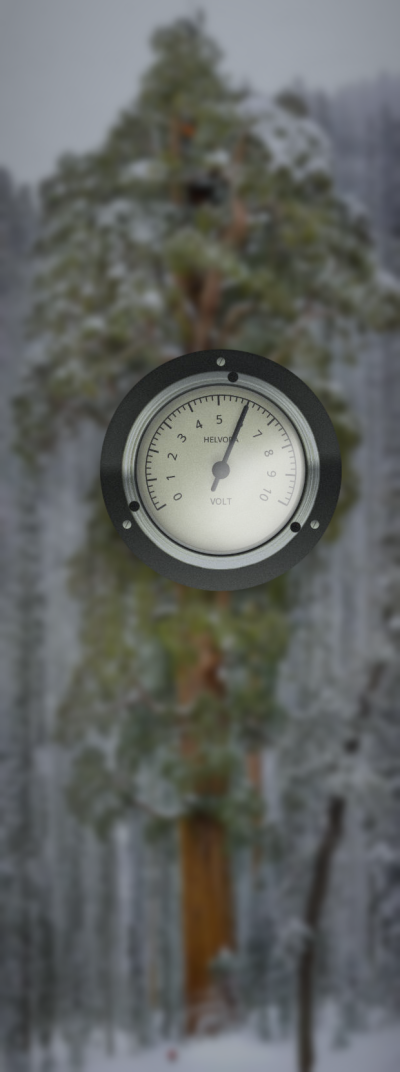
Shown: 6 V
